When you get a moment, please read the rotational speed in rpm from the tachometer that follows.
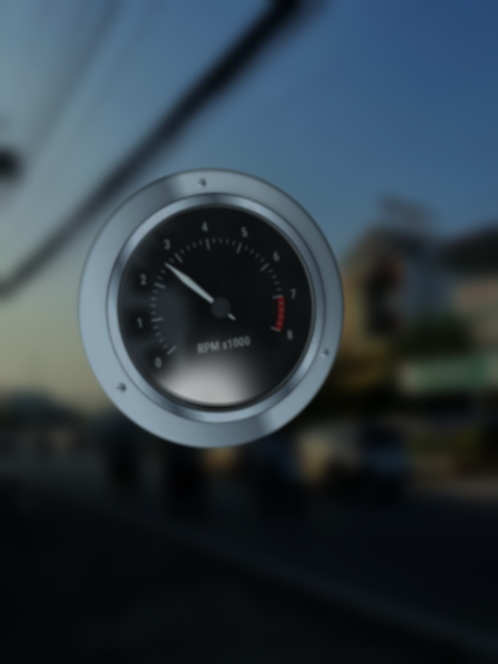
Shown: 2600 rpm
